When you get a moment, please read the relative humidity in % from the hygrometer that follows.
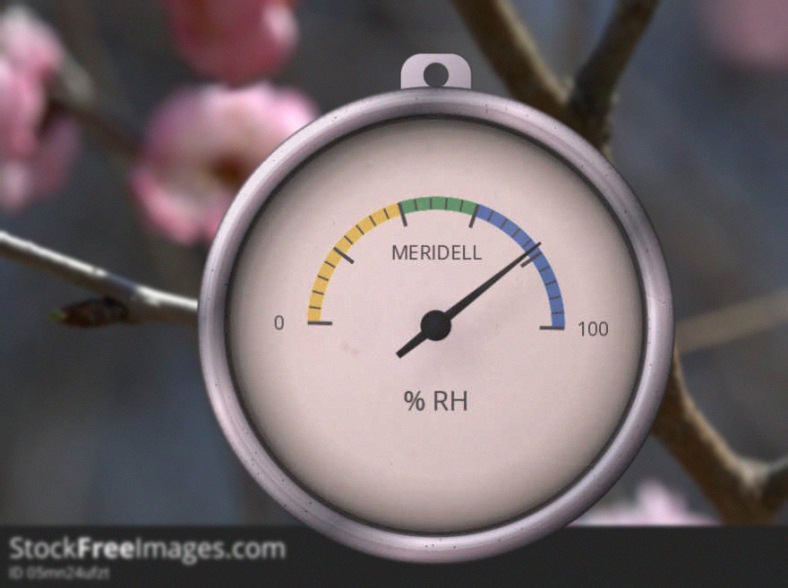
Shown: 78 %
